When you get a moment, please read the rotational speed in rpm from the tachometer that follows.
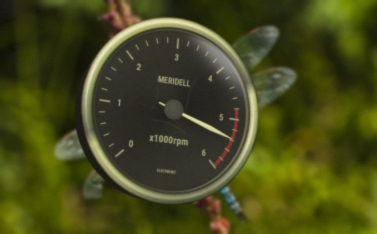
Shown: 5400 rpm
